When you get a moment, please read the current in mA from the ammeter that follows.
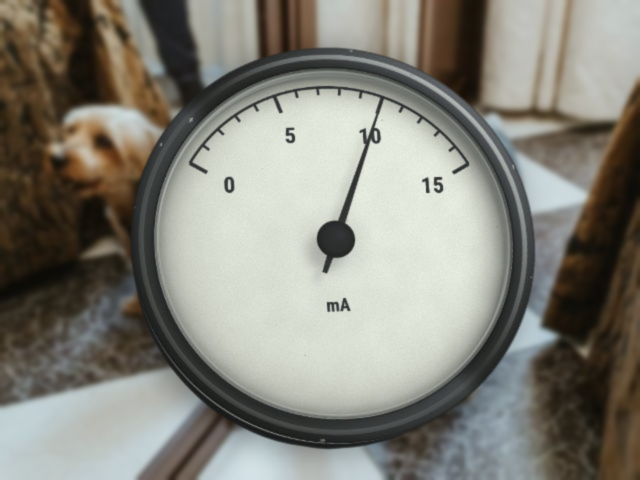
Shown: 10 mA
